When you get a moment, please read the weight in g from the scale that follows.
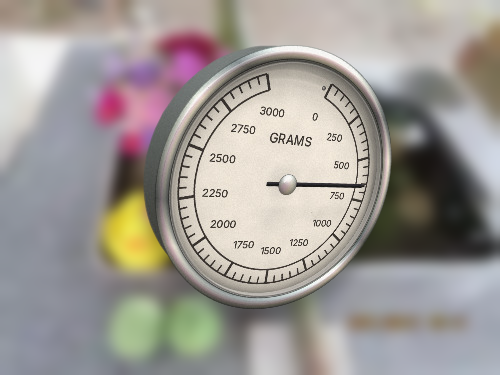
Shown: 650 g
